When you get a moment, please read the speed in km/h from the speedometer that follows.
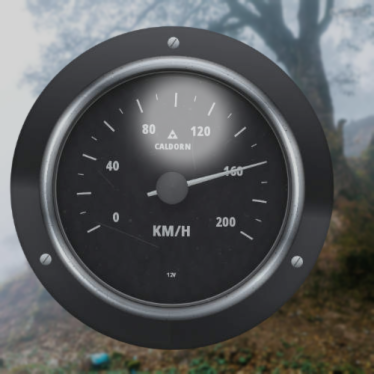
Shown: 160 km/h
